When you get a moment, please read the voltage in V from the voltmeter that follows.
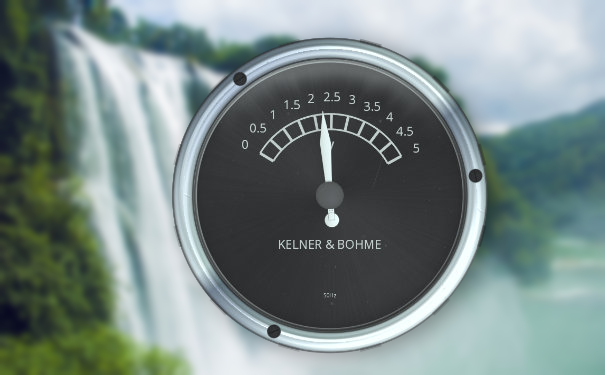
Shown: 2.25 V
